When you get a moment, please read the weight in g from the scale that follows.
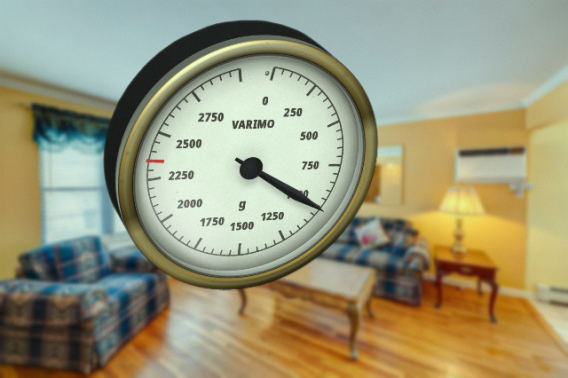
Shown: 1000 g
